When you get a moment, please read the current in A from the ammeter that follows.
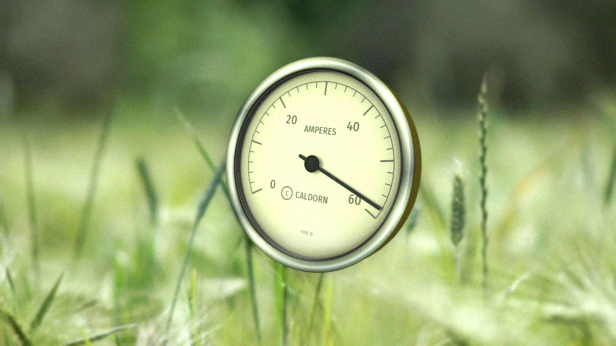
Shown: 58 A
